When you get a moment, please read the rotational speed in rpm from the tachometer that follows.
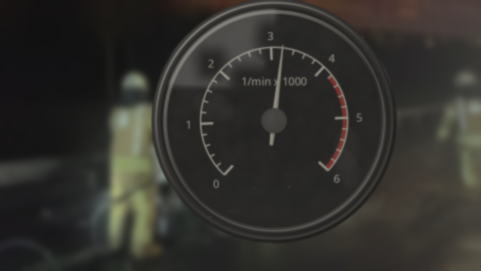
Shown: 3200 rpm
